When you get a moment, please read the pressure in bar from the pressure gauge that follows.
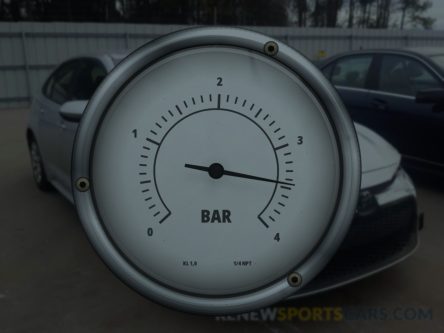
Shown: 3.45 bar
